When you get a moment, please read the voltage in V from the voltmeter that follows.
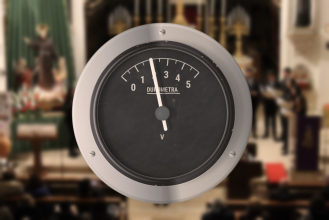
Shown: 2 V
